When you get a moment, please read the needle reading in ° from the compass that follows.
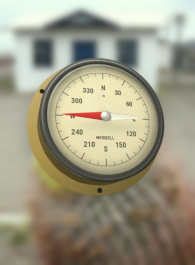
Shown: 270 °
